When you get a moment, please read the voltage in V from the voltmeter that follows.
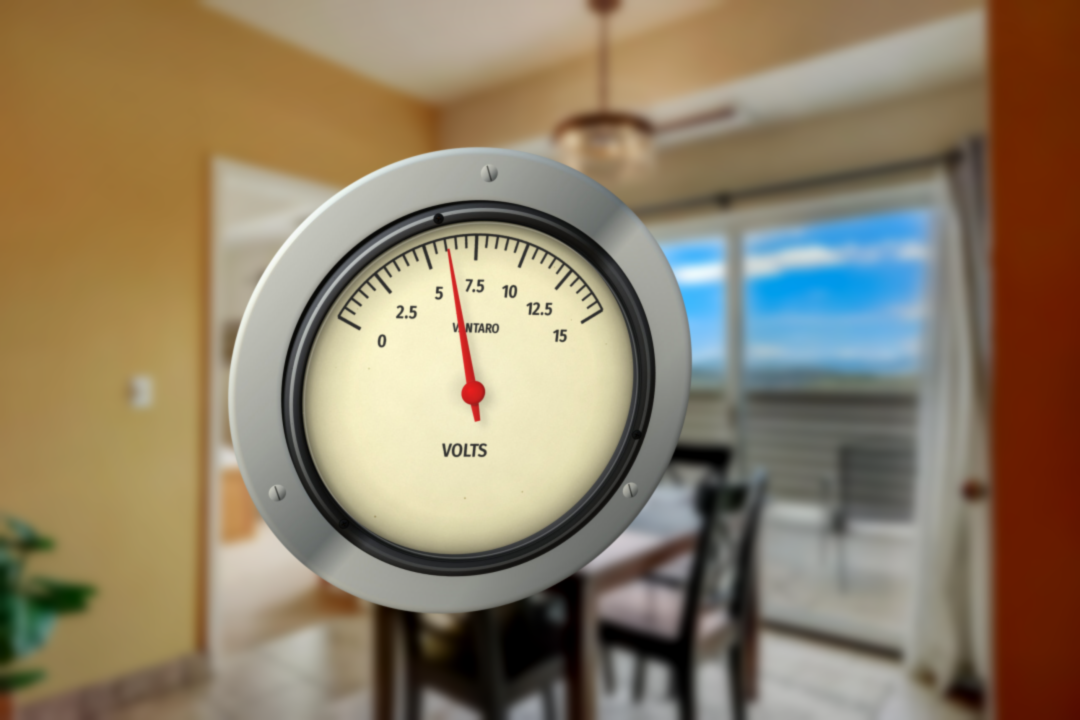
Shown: 6 V
